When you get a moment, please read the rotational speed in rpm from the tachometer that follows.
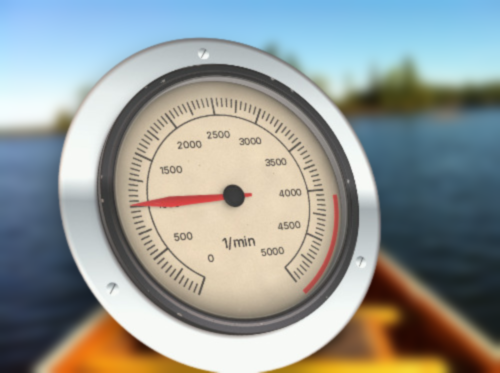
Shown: 1000 rpm
